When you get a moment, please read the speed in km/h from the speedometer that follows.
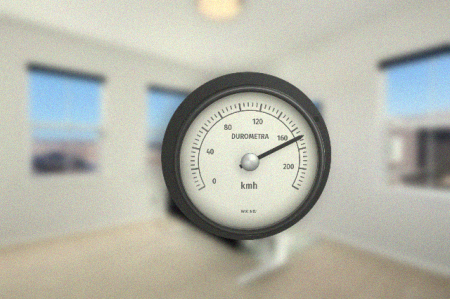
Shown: 168 km/h
